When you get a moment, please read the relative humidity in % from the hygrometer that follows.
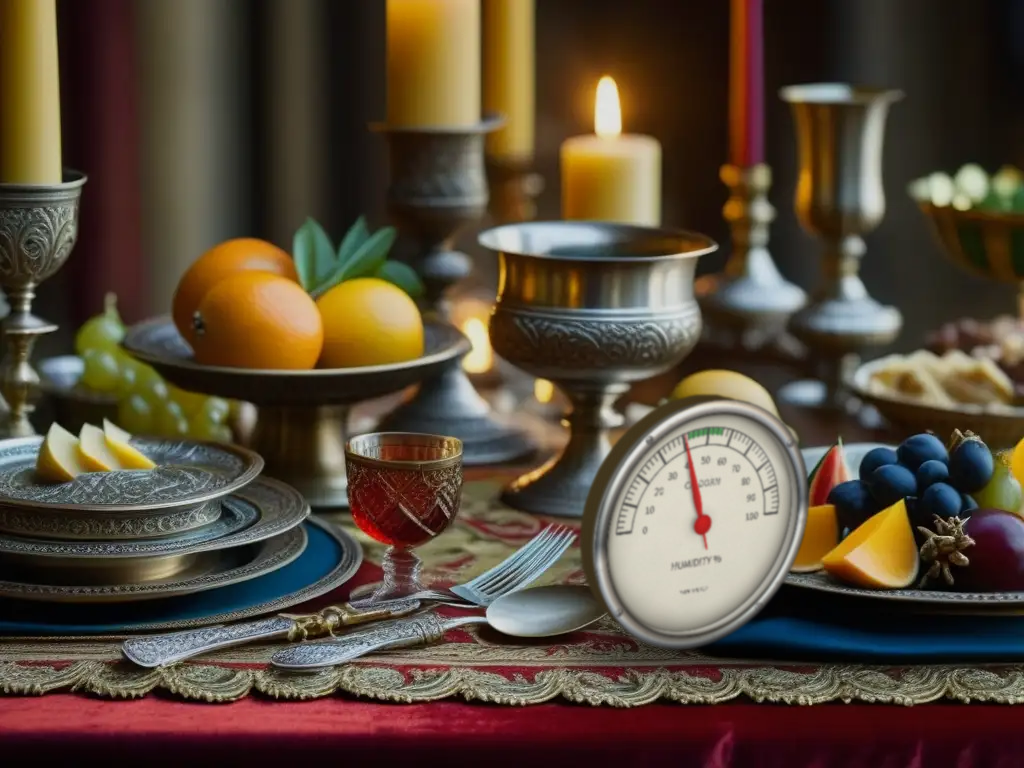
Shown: 40 %
